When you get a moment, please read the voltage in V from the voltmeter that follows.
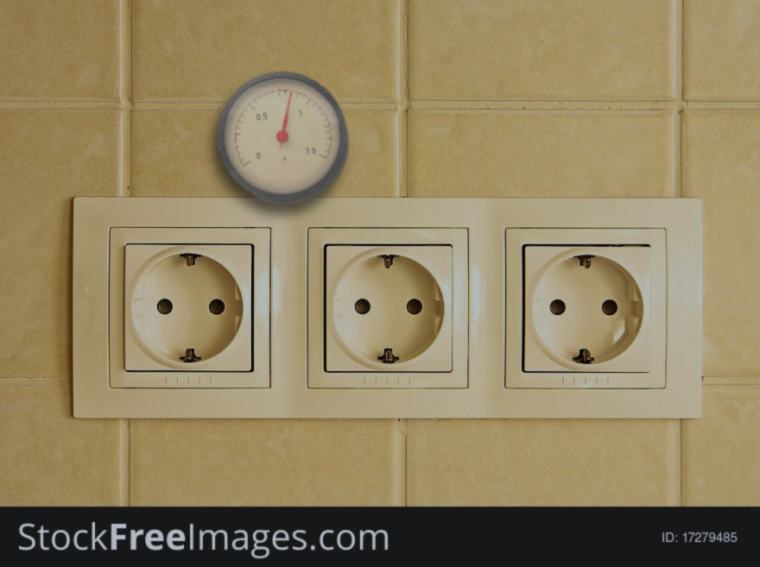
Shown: 0.85 V
